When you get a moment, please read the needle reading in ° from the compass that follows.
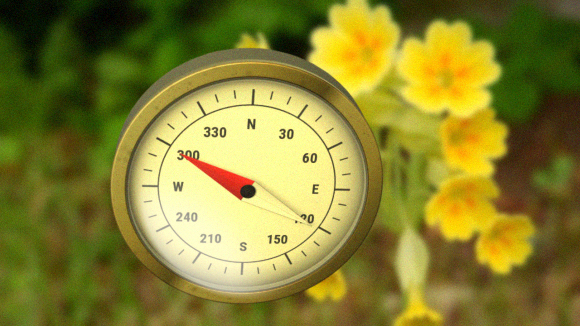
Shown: 300 °
